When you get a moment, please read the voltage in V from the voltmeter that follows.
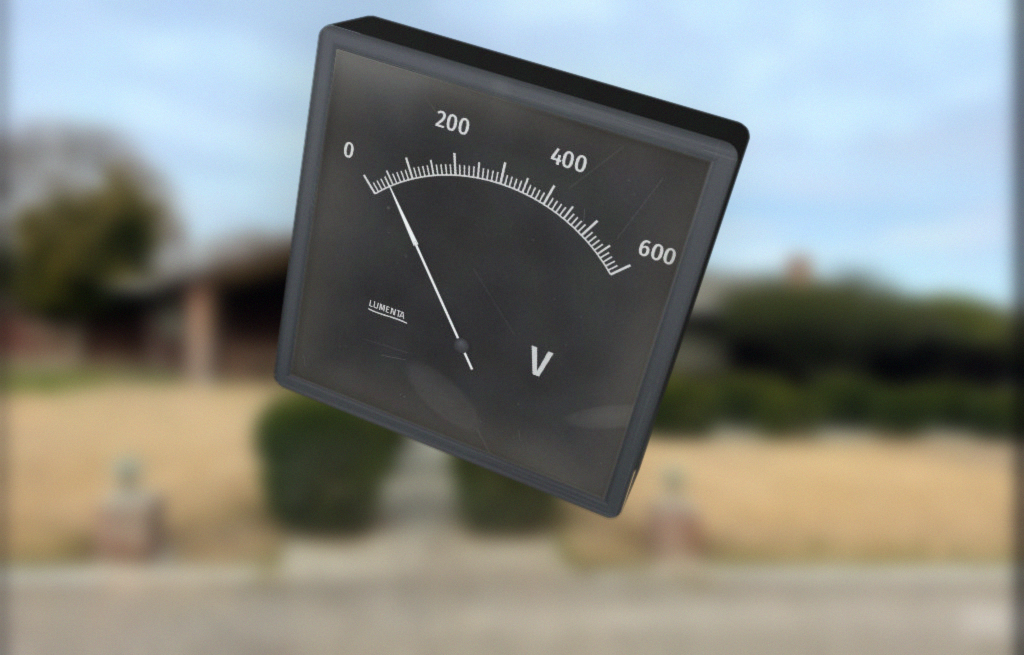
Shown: 50 V
